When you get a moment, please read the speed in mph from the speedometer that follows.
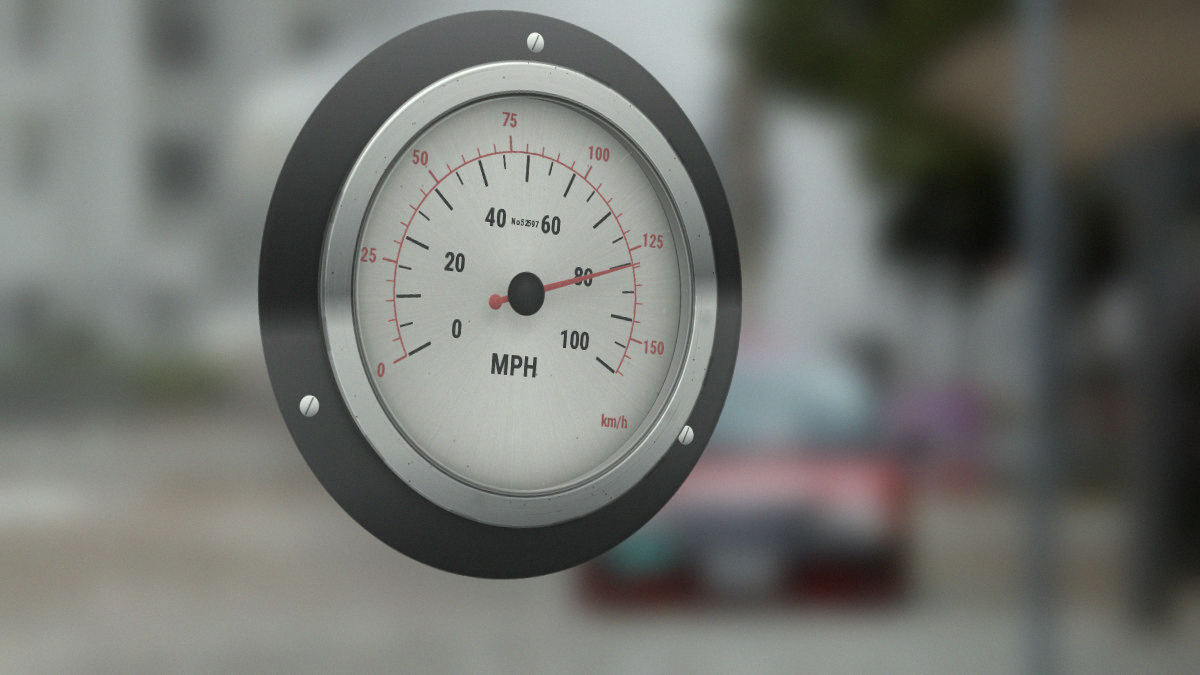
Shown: 80 mph
